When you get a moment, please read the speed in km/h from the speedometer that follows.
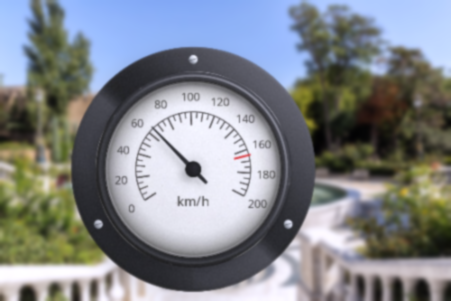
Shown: 65 km/h
